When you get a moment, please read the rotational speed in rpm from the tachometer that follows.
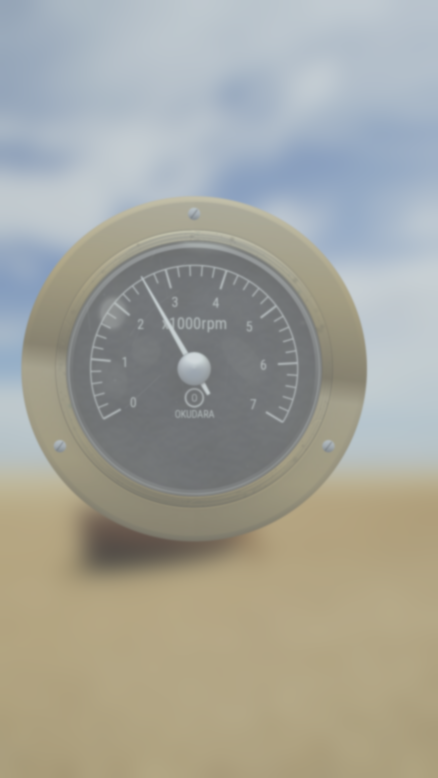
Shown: 2600 rpm
